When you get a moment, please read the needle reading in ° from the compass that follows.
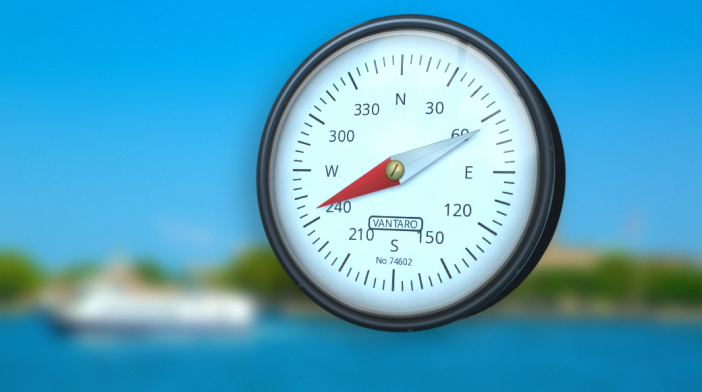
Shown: 245 °
